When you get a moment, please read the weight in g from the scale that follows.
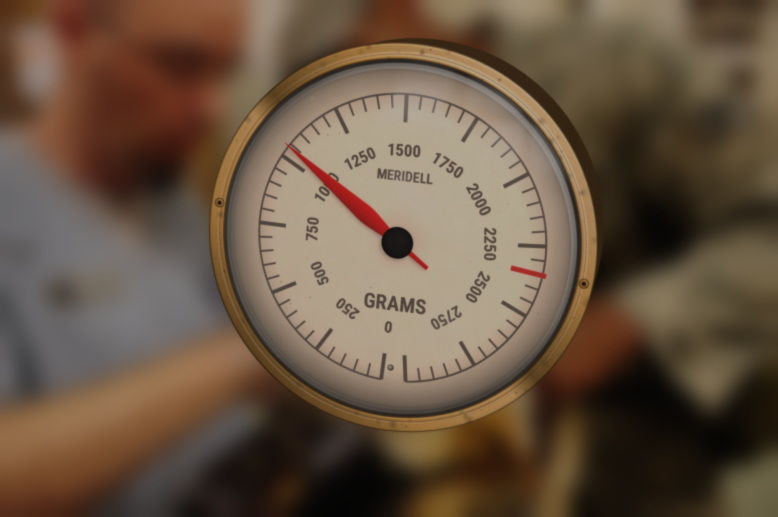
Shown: 1050 g
